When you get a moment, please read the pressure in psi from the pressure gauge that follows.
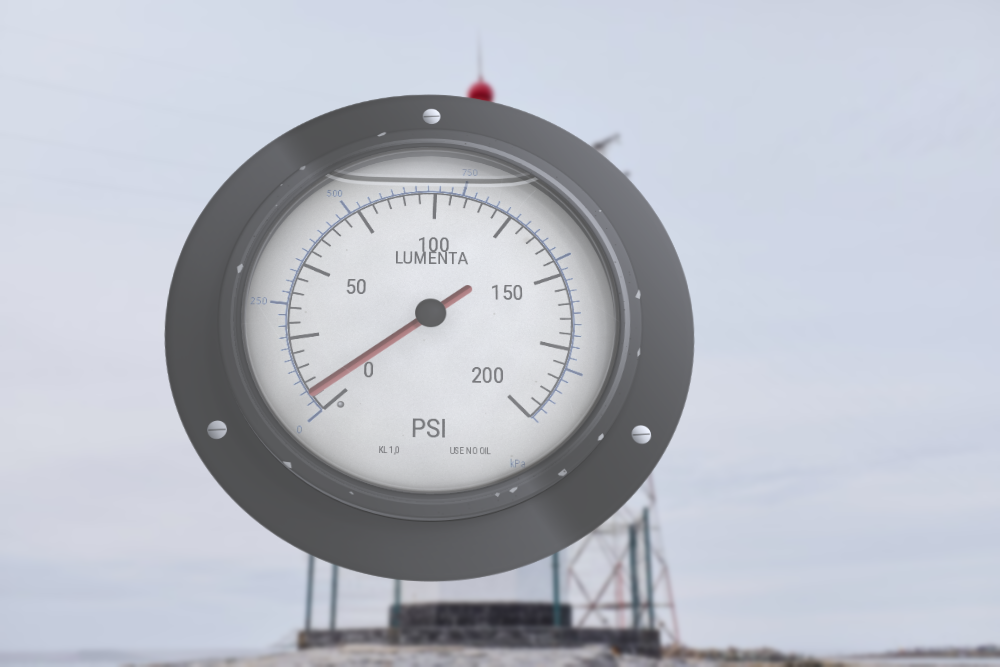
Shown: 5 psi
